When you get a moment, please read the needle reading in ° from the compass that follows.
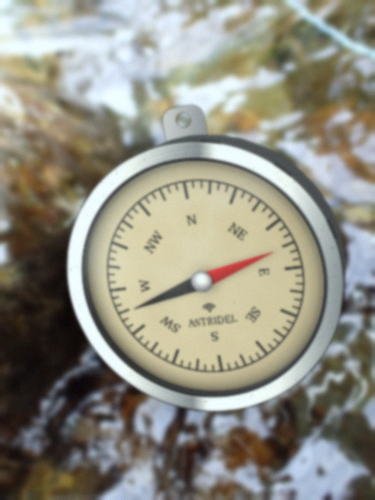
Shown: 75 °
